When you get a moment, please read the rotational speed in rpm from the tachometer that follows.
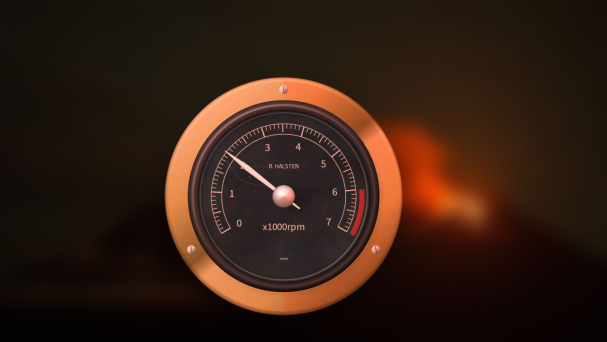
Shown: 2000 rpm
